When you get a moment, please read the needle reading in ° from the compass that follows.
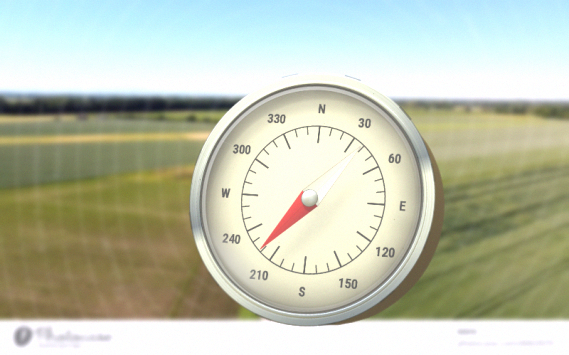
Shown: 220 °
